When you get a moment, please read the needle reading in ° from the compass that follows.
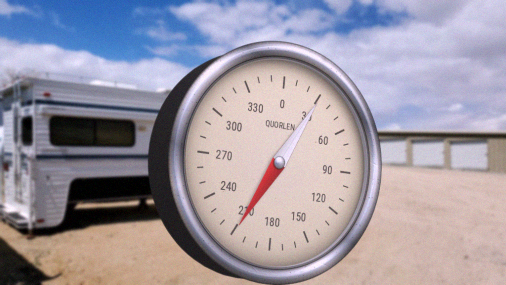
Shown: 210 °
